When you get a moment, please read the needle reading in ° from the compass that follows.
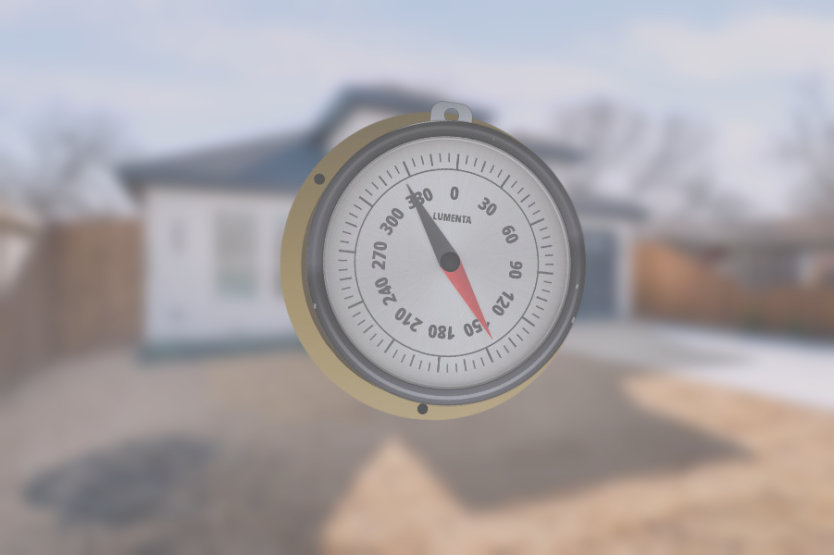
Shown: 145 °
